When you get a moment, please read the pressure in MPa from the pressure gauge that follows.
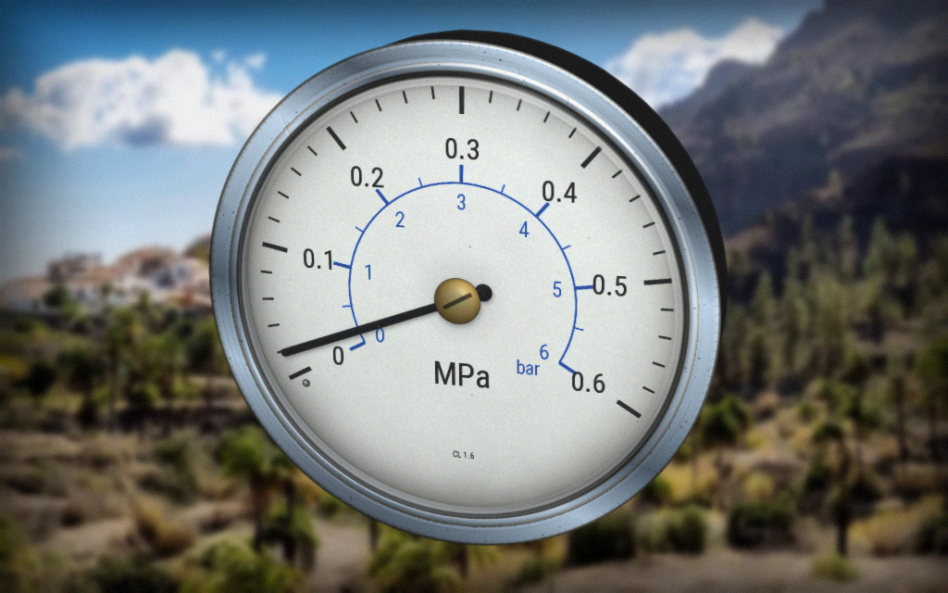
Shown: 0.02 MPa
